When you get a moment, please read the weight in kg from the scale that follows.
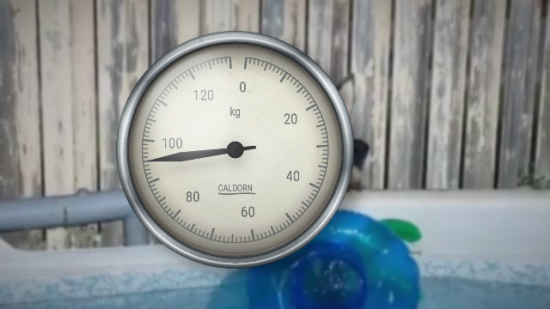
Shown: 95 kg
